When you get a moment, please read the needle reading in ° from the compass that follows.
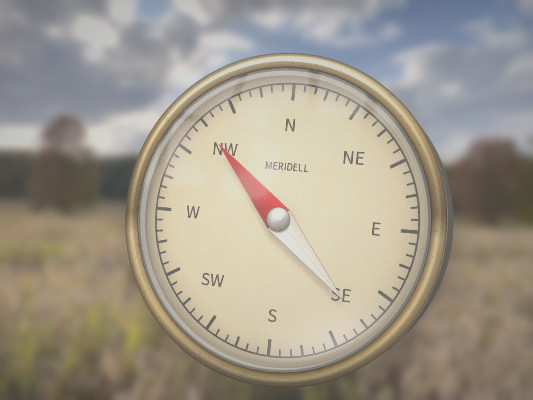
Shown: 315 °
